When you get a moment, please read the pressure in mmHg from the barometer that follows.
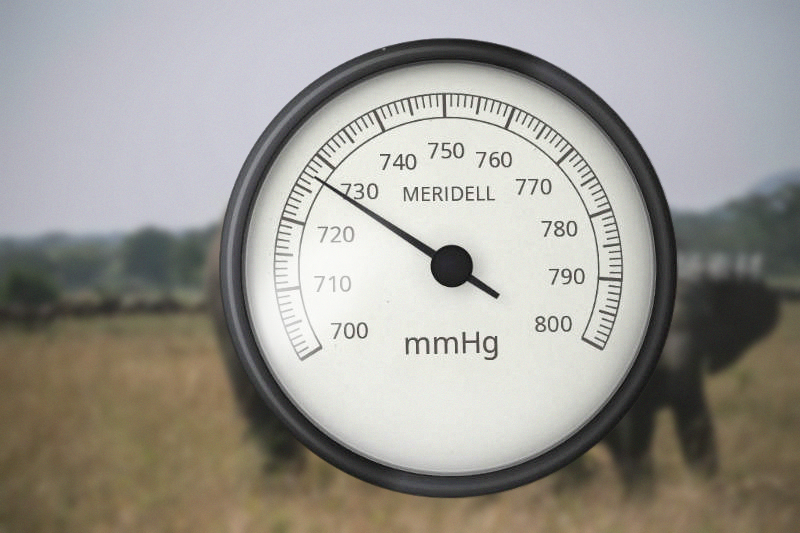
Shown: 727 mmHg
